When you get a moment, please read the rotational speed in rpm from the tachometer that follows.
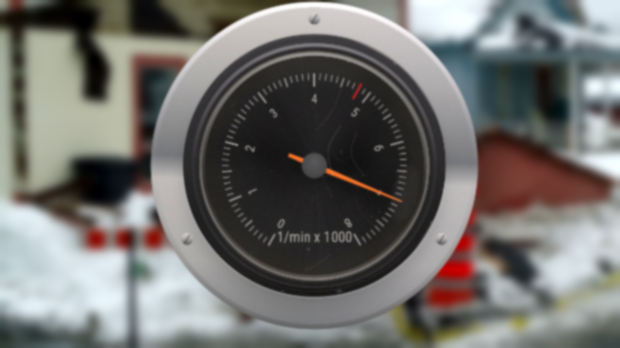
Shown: 7000 rpm
